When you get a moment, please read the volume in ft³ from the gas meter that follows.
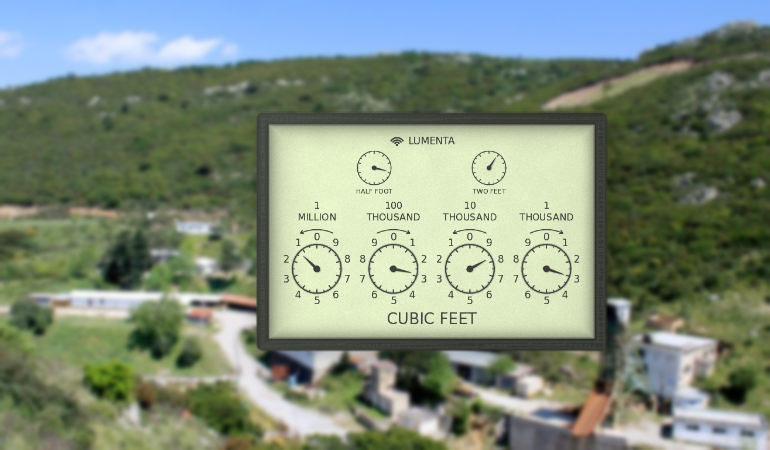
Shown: 128300 ft³
